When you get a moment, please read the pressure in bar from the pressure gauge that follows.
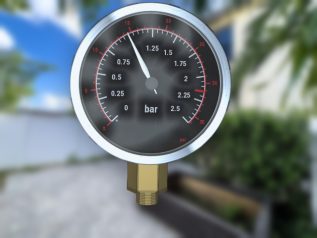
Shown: 1 bar
